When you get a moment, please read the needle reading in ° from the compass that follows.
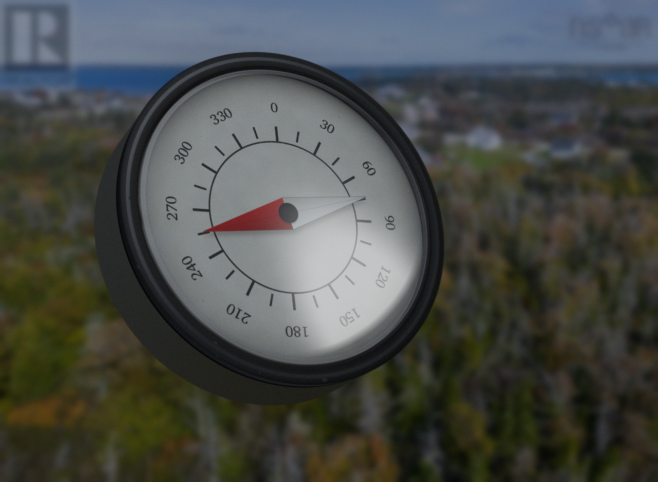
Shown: 255 °
